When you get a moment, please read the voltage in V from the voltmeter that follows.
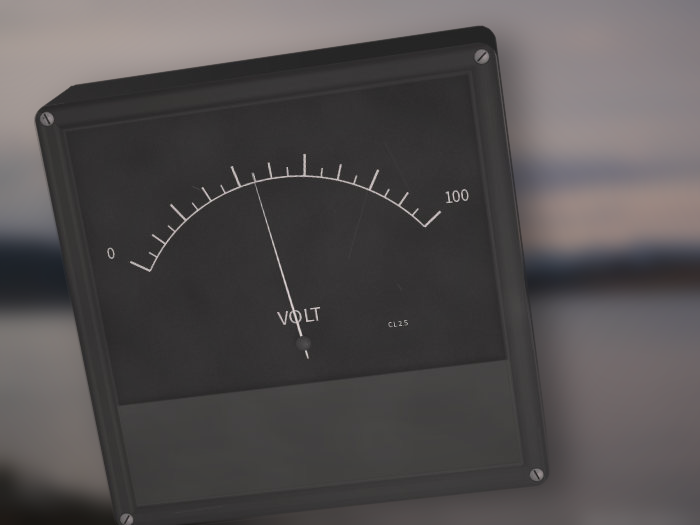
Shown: 45 V
